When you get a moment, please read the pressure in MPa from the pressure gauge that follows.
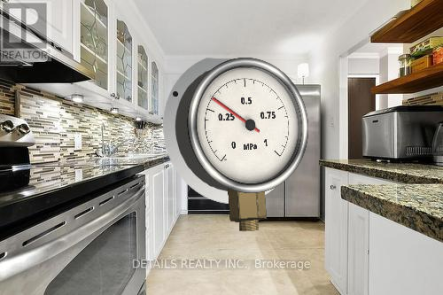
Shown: 0.3 MPa
